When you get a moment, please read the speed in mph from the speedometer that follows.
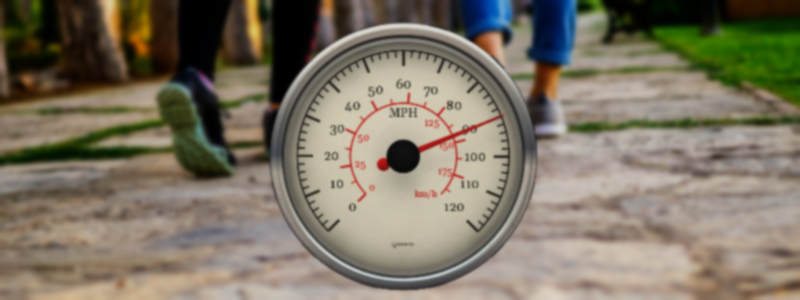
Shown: 90 mph
